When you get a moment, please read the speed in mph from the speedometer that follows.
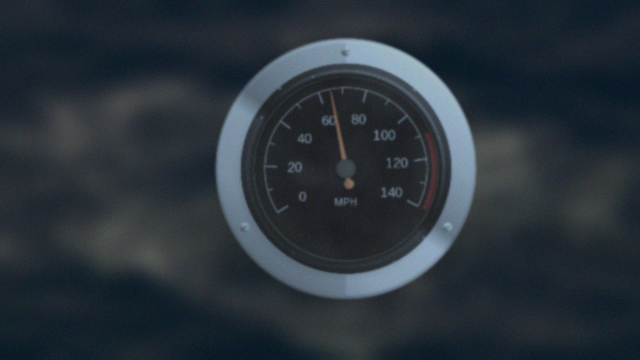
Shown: 65 mph
